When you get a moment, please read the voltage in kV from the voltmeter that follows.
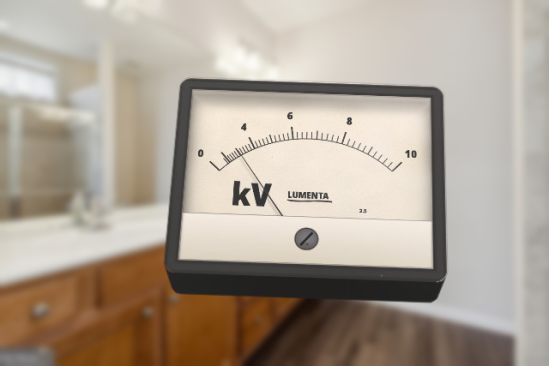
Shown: 3 kV
